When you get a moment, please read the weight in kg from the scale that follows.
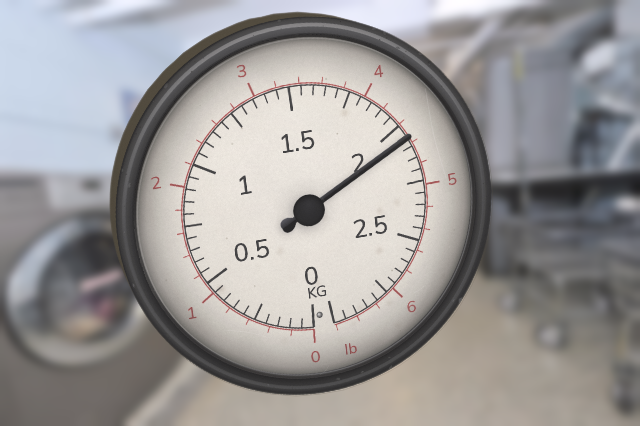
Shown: 2.05 kg
